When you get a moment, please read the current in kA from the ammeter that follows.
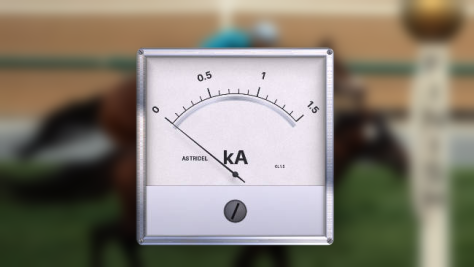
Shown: 0 kA
